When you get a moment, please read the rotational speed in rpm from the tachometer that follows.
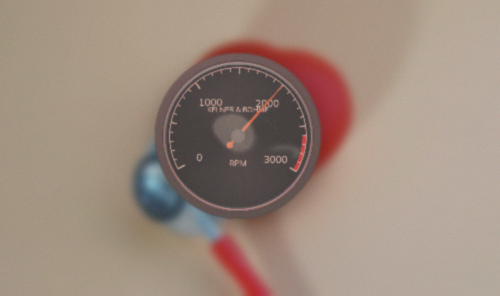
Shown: 2000 rpm
